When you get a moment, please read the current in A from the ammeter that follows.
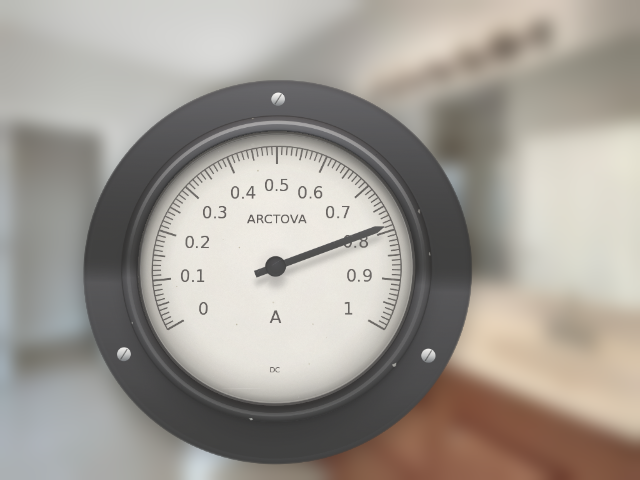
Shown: 0.79 A
